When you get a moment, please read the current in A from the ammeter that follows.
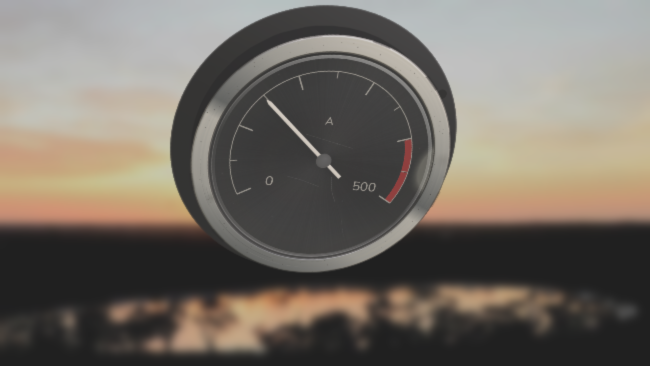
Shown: 150 A
